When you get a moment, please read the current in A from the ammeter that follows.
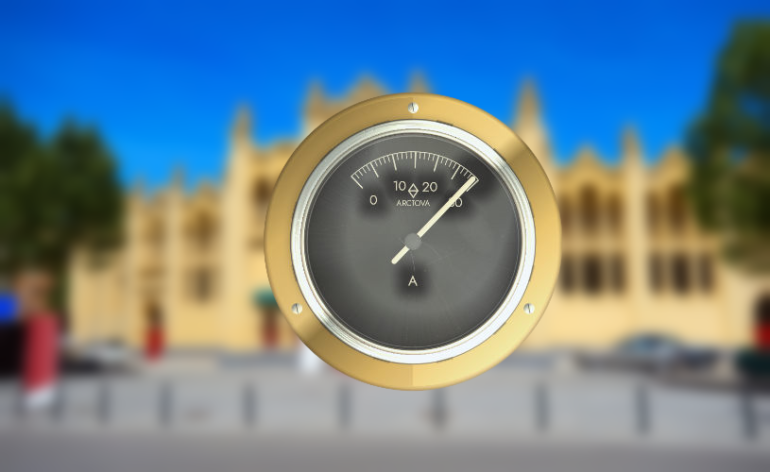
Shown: 29 A
